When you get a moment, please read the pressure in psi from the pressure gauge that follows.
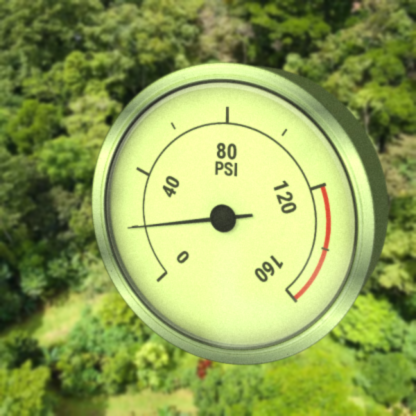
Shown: 20 psi
